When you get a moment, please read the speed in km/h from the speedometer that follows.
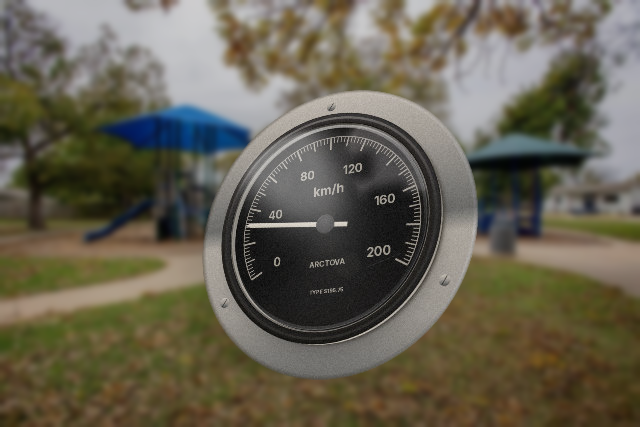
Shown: 30 km/h
